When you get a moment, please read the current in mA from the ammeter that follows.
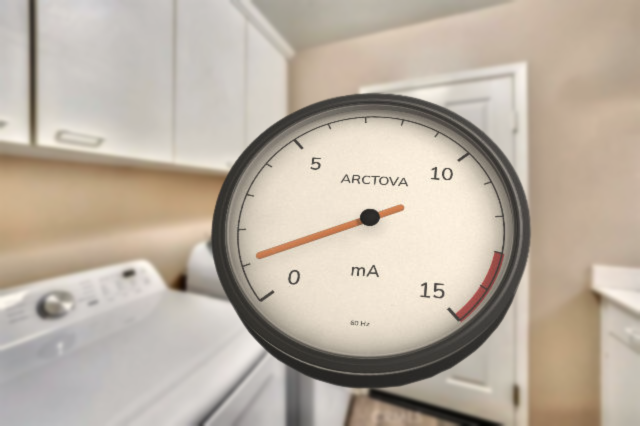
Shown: 1 mA
